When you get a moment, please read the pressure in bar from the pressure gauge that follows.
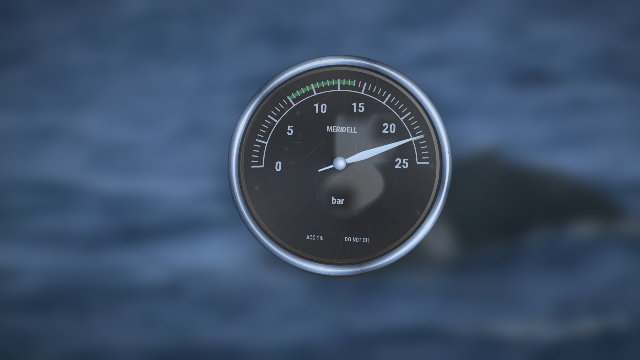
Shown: 22.5 bar
